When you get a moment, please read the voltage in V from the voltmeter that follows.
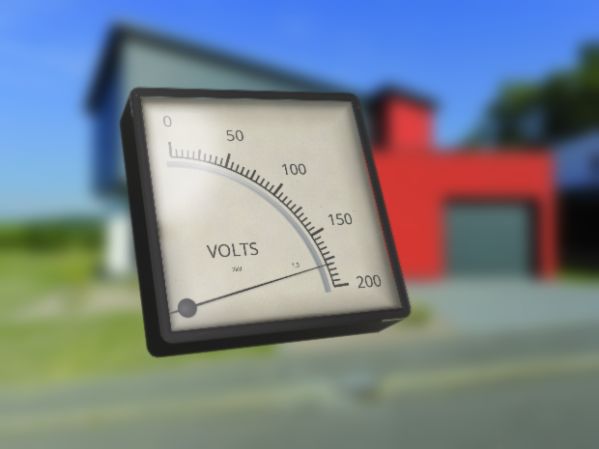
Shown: 180 V
